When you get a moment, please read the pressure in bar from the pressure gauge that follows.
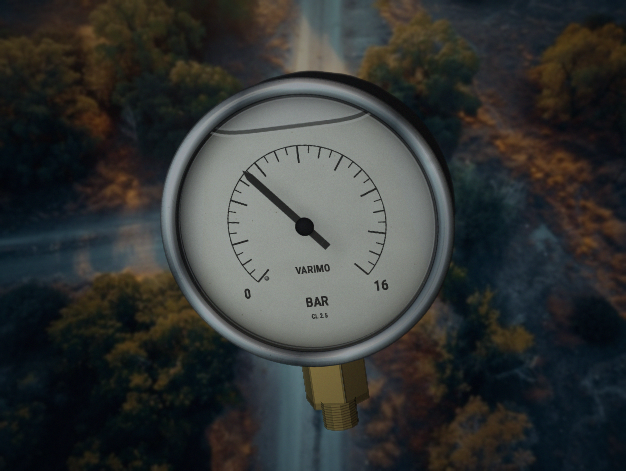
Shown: 5.5 bar
